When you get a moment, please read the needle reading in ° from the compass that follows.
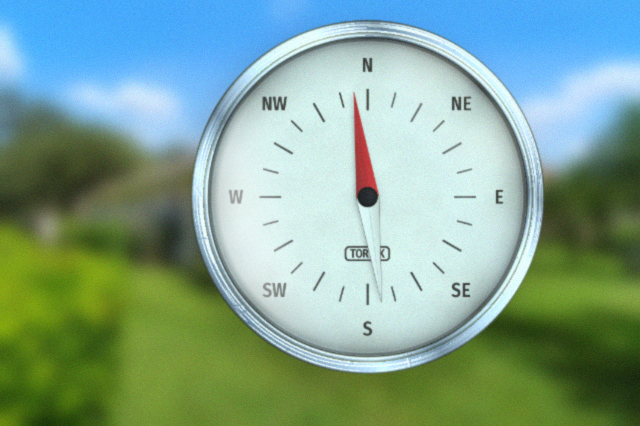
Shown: 352.5 °
